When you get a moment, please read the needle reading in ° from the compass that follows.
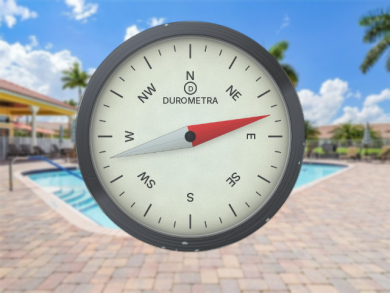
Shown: 75 °
